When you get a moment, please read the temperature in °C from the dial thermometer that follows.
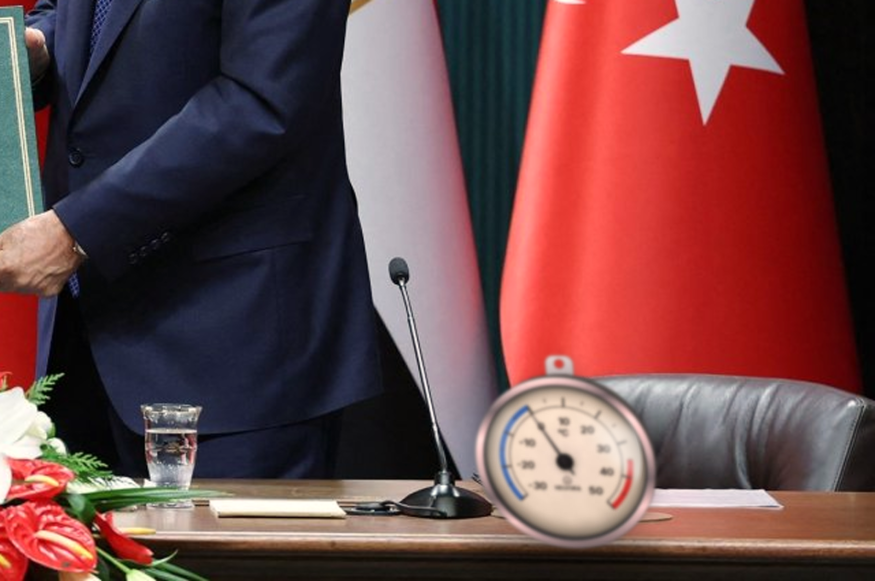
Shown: 0 °C
